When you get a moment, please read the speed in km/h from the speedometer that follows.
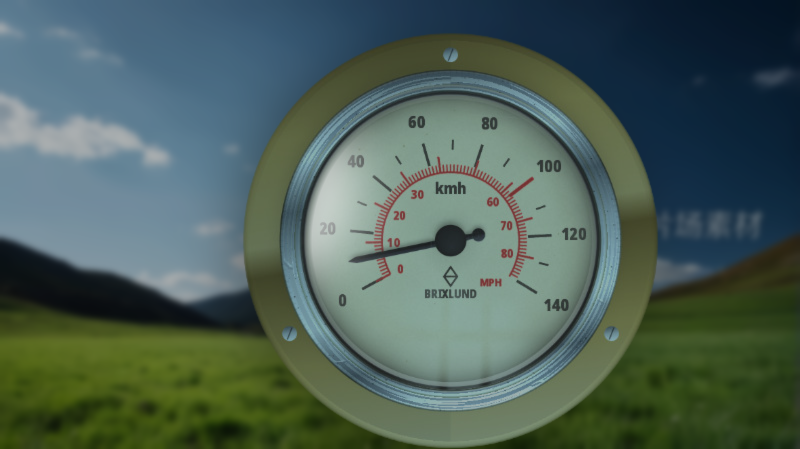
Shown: 10 km/h
